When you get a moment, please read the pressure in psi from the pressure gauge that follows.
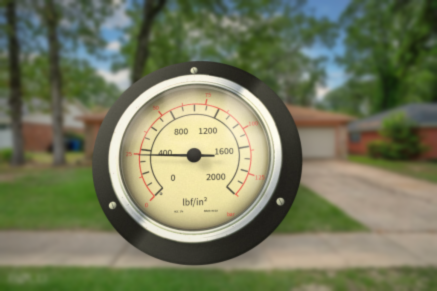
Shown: 350 psi
